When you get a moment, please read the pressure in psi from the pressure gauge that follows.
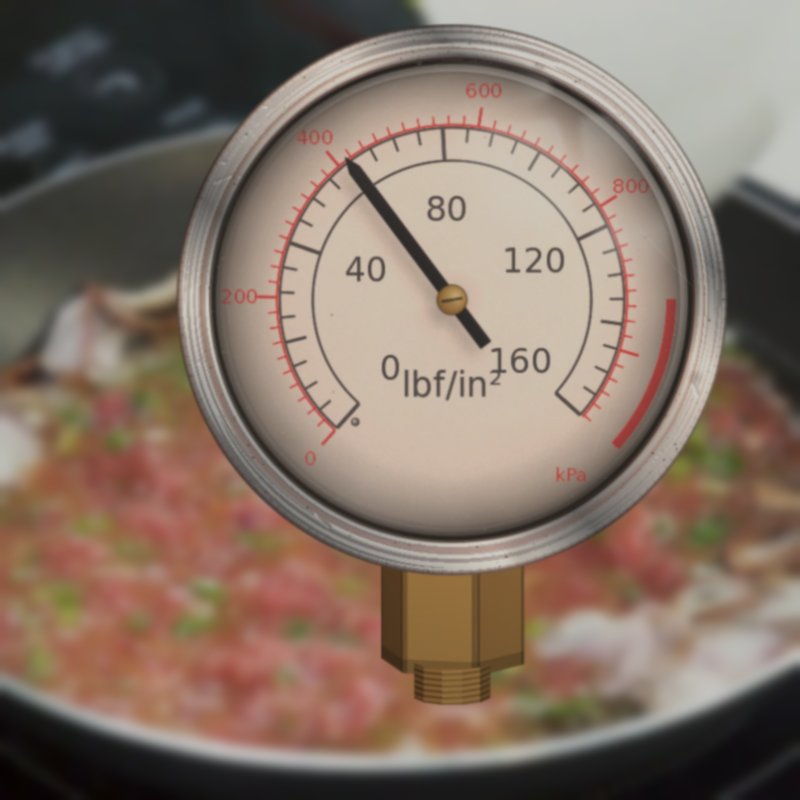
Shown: 60 psi
